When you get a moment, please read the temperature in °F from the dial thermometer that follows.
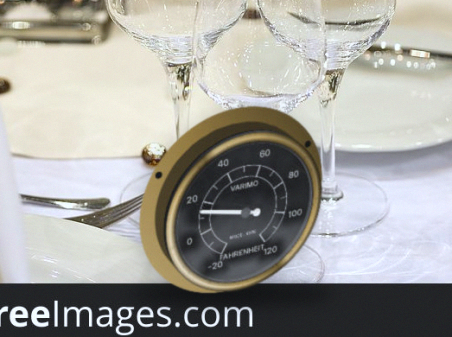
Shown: 15 °F
